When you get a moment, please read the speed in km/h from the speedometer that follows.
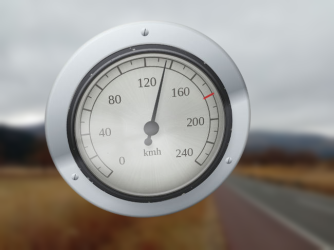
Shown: 135 km/h
